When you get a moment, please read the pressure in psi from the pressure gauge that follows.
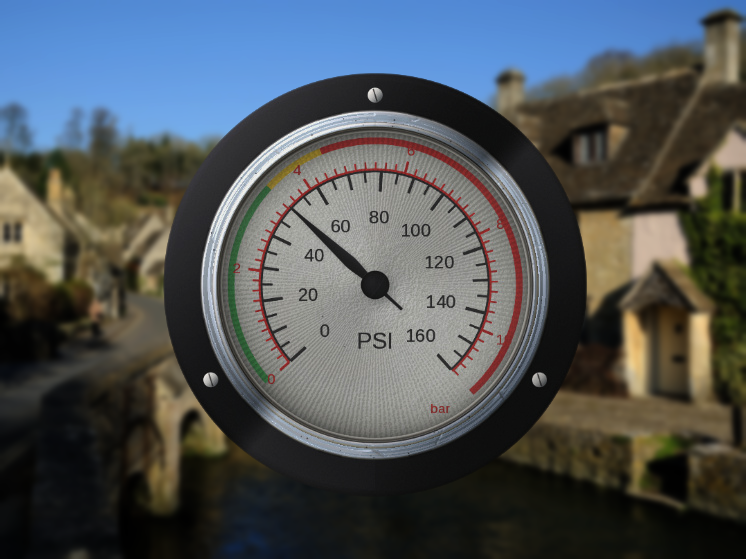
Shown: 50 psi
